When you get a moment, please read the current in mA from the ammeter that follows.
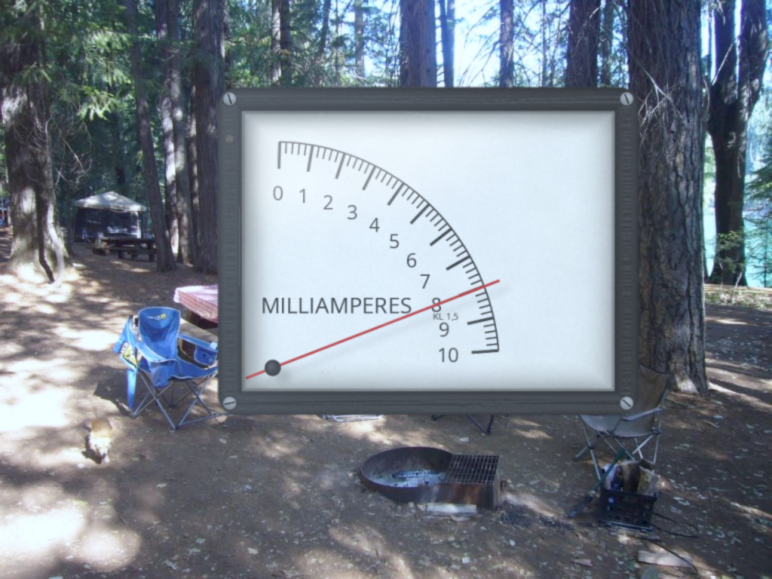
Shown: 8 mA
